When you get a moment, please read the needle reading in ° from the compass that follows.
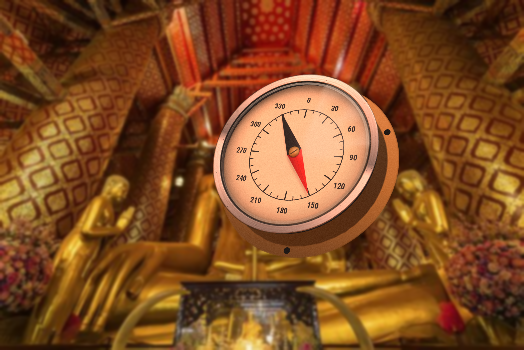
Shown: 150 °
